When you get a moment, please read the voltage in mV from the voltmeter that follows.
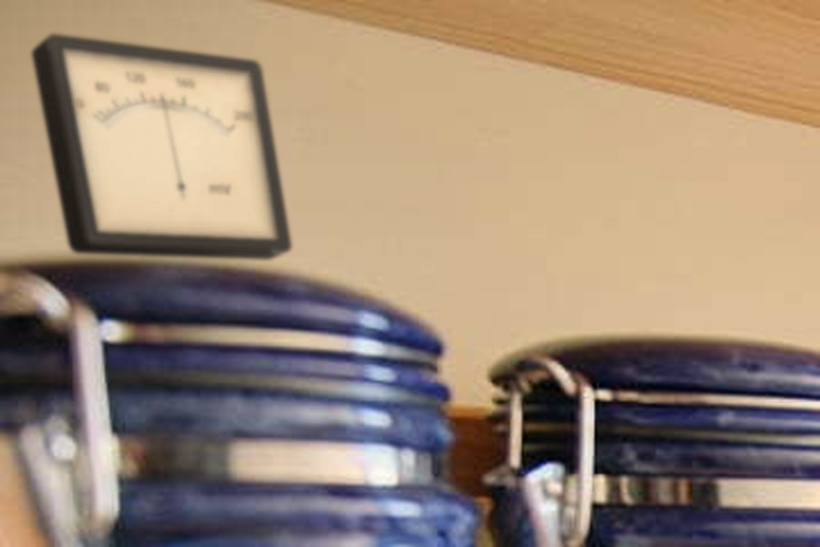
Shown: 140 mV
